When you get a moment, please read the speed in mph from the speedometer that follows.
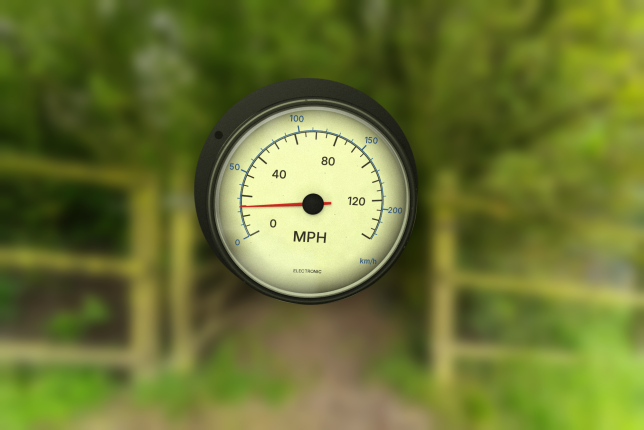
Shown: 15 mph
